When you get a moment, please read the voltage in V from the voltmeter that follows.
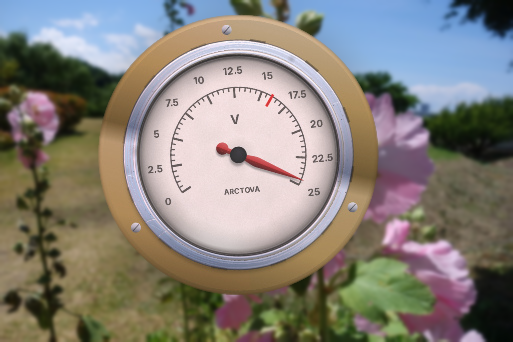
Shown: 24.5 V
